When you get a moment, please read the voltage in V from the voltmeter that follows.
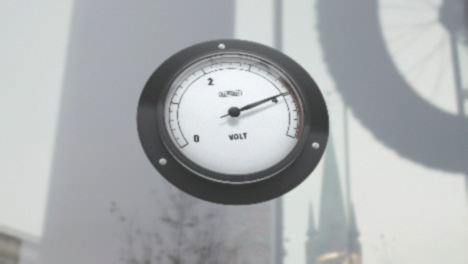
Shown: 4 V
